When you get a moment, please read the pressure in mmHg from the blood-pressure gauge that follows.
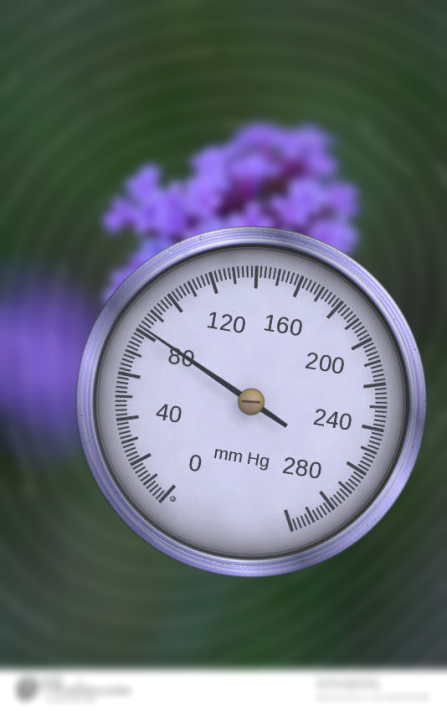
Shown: 82 mmHg
